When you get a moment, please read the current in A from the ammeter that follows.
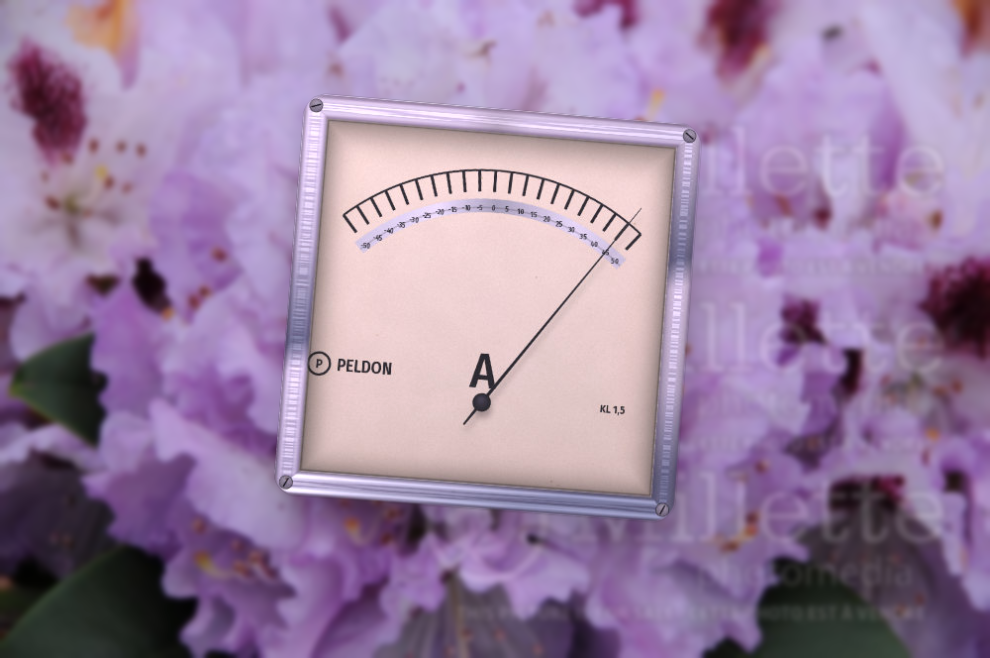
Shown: 45 A
